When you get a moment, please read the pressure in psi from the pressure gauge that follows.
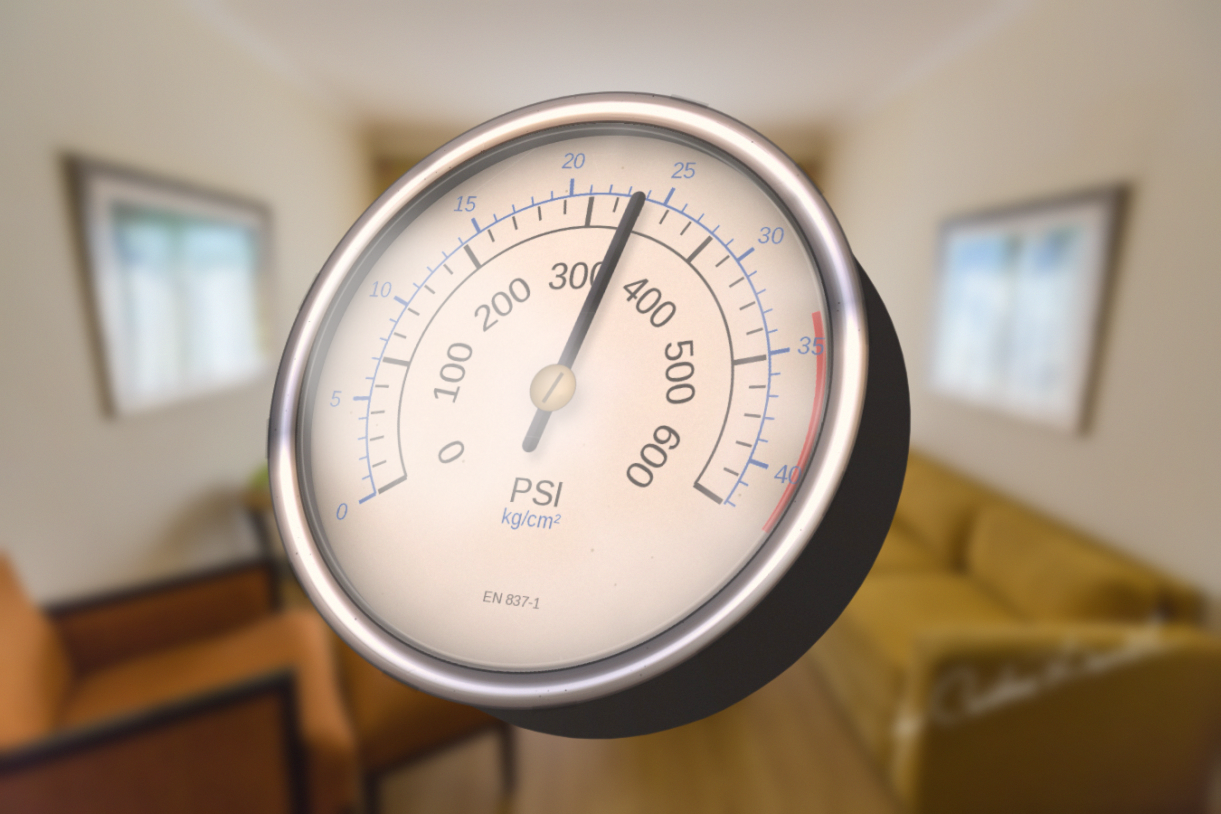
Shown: 340 psi
